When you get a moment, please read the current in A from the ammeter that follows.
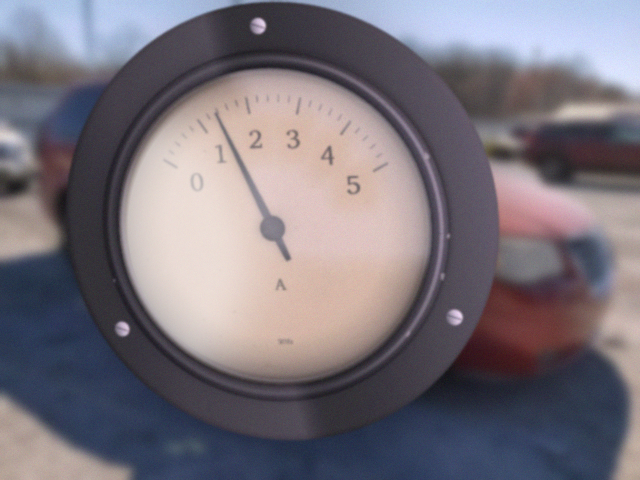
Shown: 1.4 A
